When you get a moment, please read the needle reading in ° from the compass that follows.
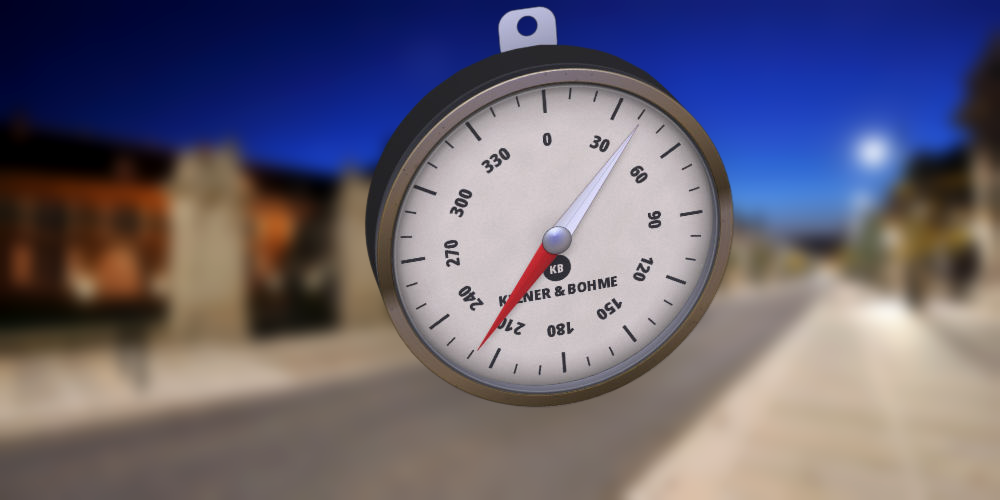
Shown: 220 °
